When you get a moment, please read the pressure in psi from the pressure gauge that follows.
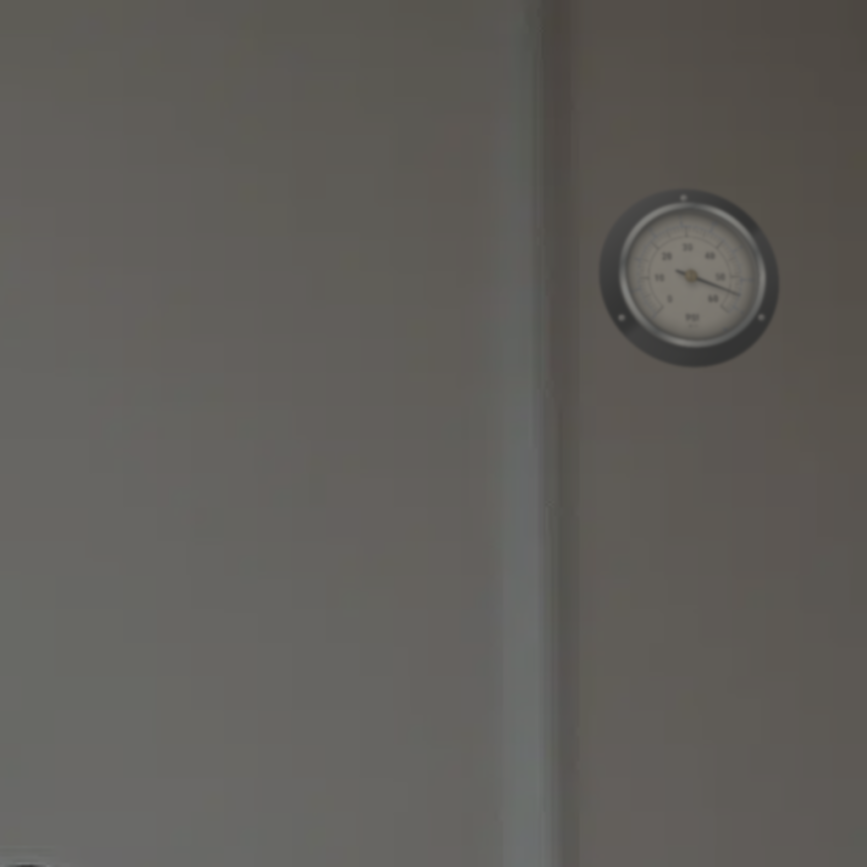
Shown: 55 psi
